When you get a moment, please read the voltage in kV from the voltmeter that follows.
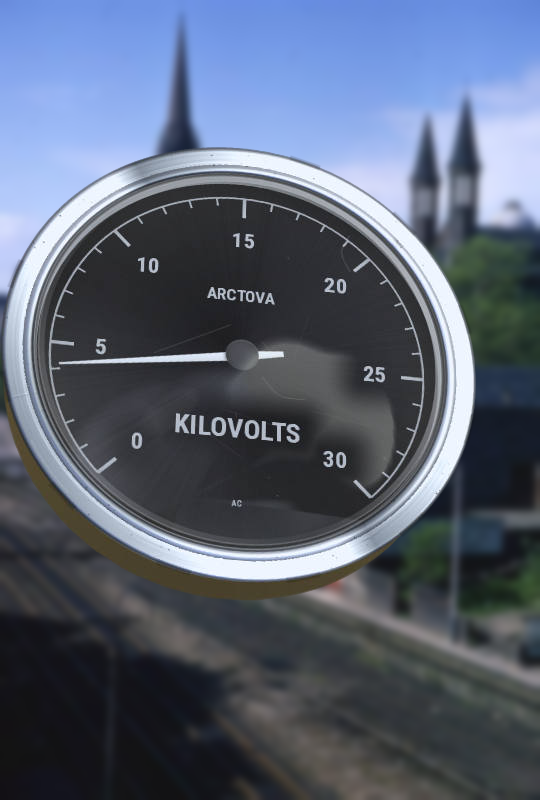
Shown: 4 kV
